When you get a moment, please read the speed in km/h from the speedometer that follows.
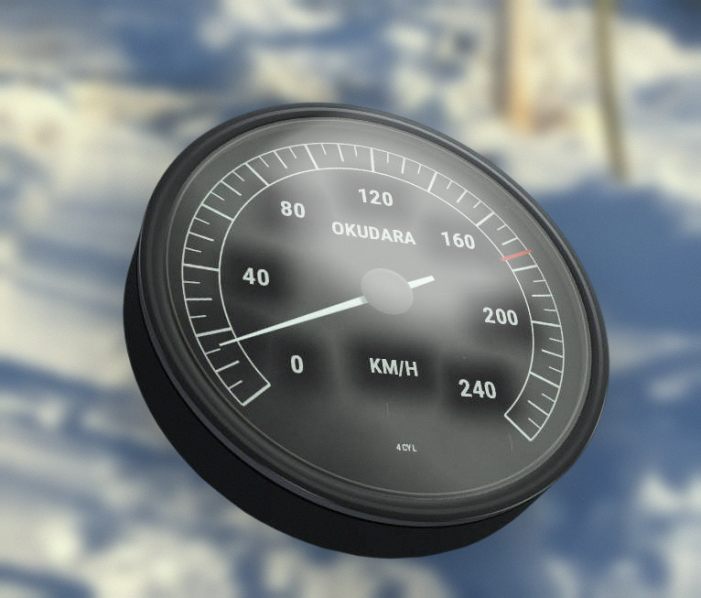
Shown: 15 km/h
